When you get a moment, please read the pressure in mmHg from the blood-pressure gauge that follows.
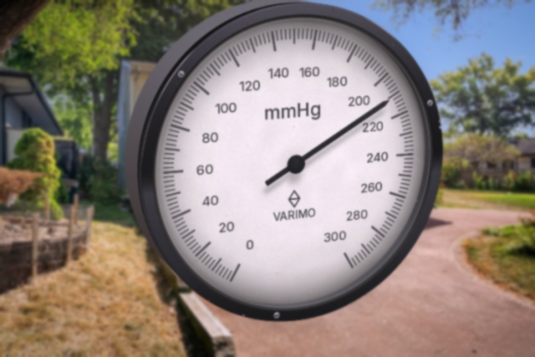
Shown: 210 mmHg
